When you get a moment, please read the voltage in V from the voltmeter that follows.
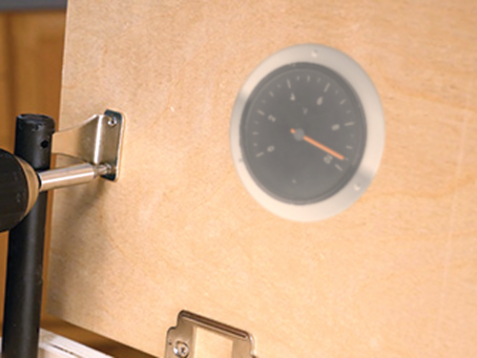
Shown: 9.5 V
